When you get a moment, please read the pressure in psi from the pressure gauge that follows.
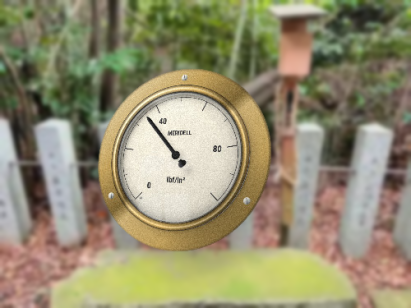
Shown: 35 psi
